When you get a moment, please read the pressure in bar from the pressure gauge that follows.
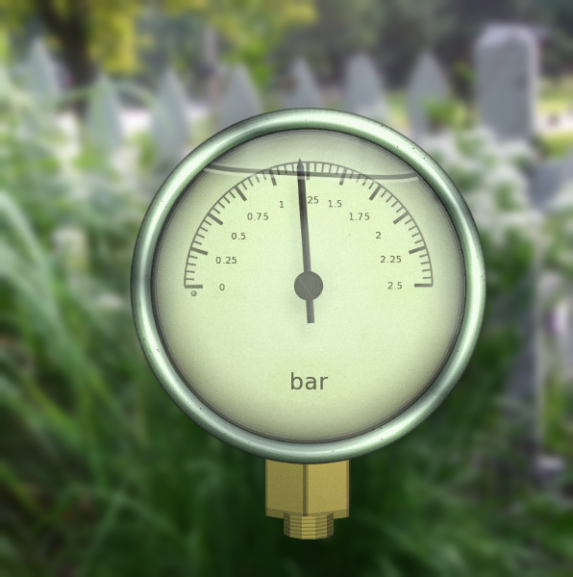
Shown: 1.2 bar
